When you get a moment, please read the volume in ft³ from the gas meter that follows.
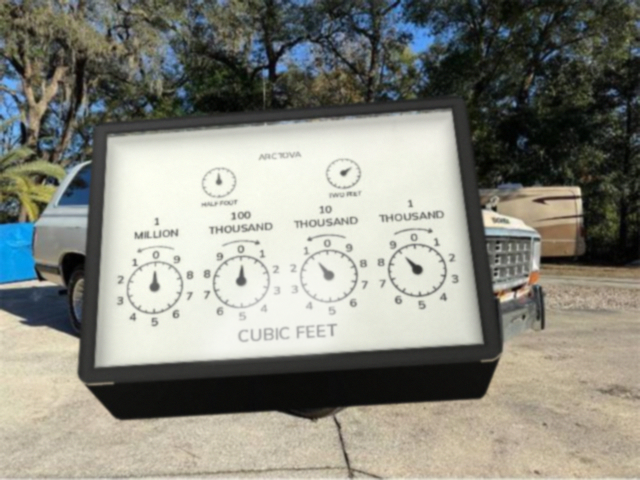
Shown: 900 ft³
